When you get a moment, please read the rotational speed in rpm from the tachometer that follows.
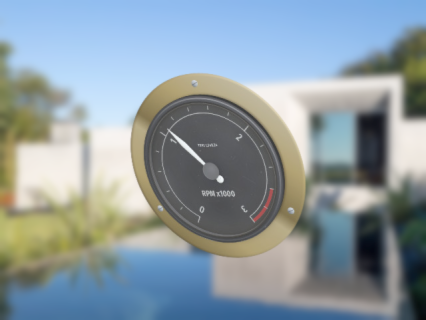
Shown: 1100 rpm
